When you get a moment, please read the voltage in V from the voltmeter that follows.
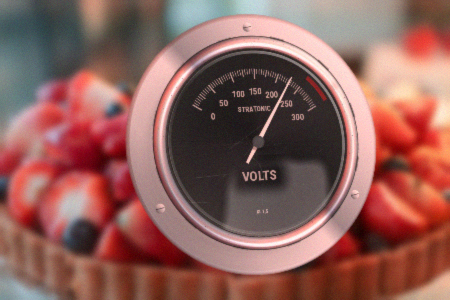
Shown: 225 V
